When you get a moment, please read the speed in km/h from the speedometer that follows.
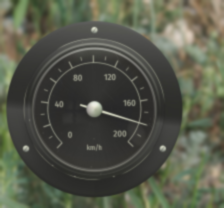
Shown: 180 km/h
